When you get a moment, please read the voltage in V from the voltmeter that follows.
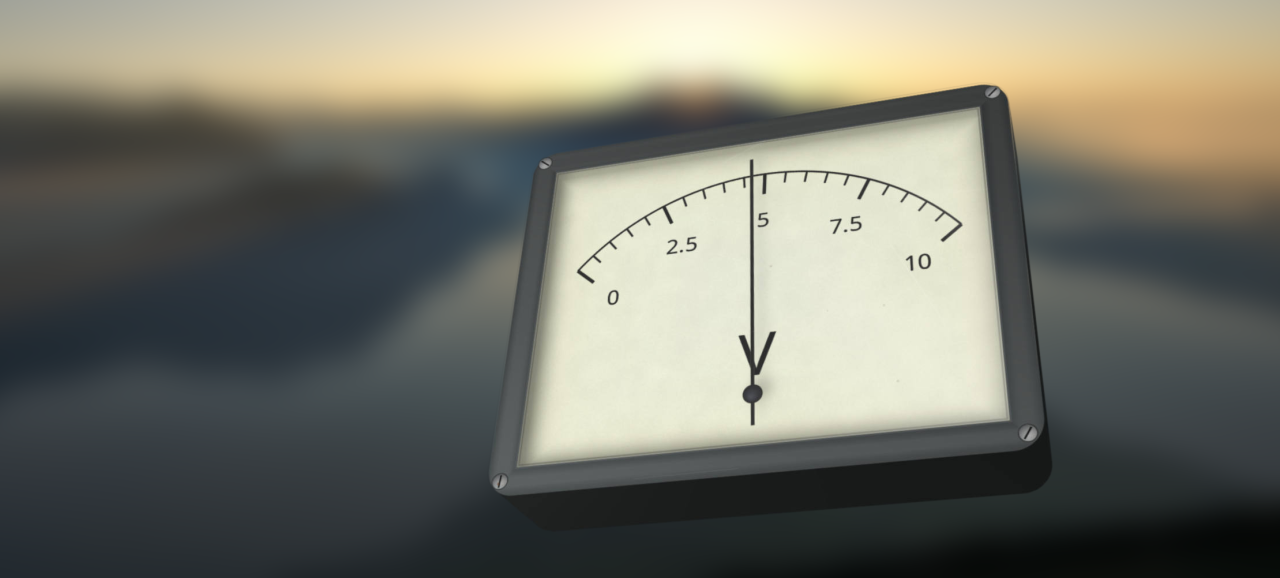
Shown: 4.75 V
